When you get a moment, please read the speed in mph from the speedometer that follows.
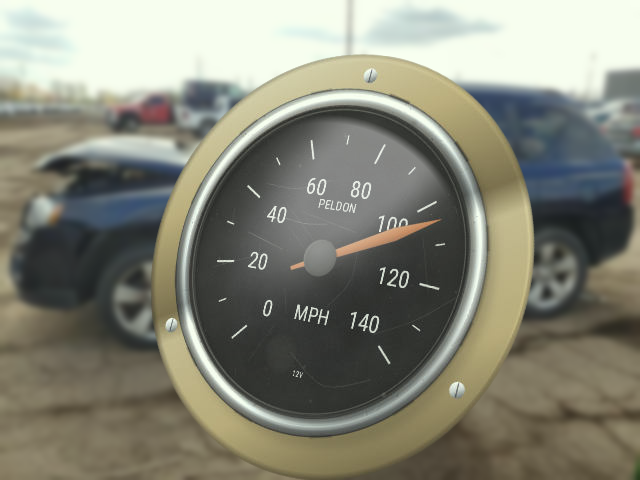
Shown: 105 mph
